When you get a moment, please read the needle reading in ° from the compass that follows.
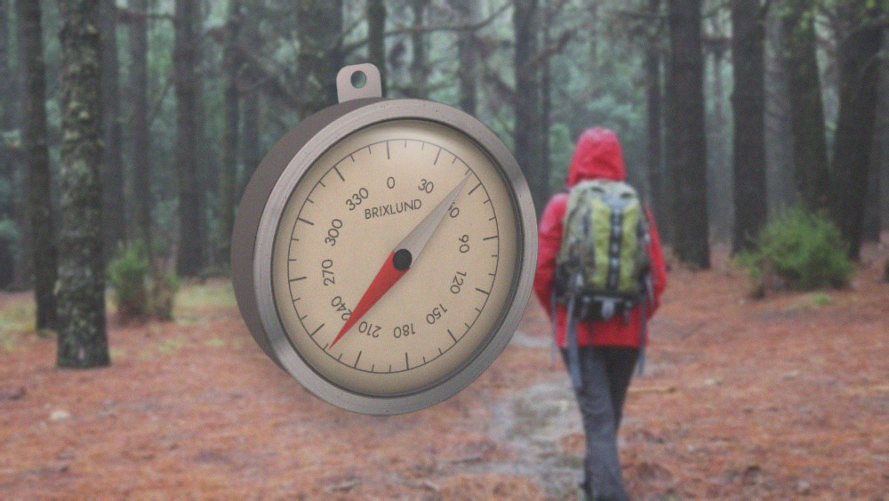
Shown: 230 °
